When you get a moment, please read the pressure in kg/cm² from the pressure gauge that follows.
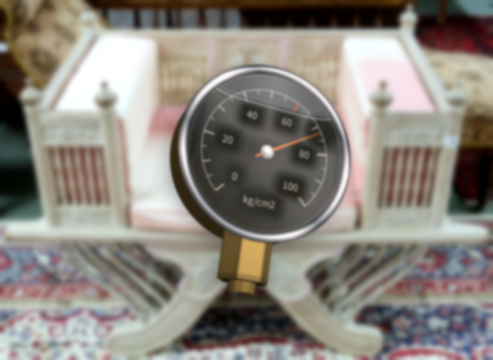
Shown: 72.5 kg/cm²
